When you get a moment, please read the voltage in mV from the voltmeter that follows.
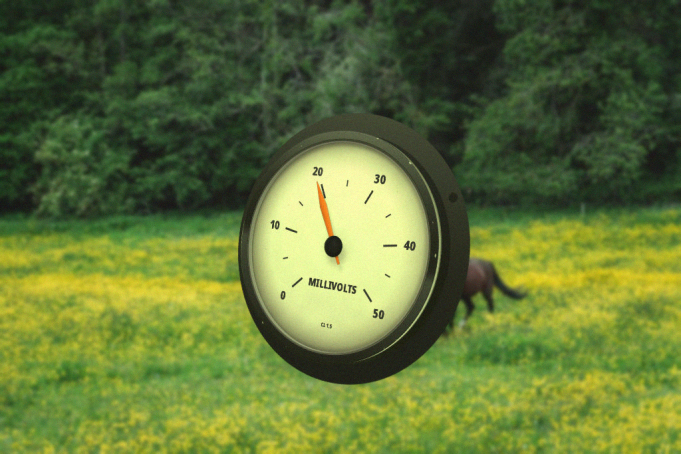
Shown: 20 mV
